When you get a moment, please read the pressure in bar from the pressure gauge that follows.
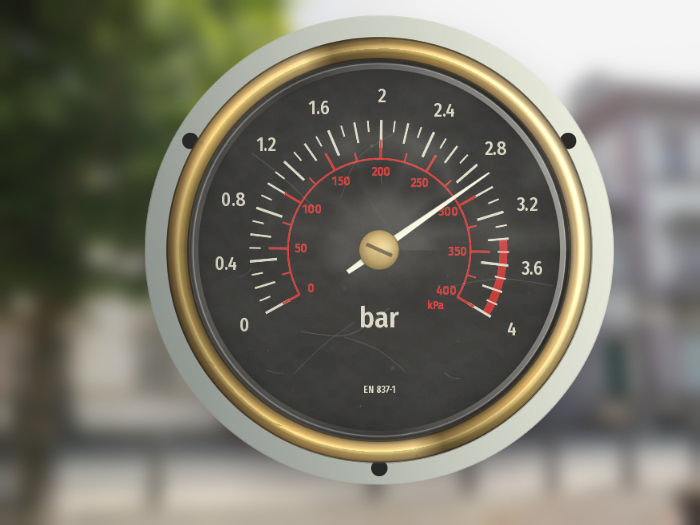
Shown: 2.9 bar
